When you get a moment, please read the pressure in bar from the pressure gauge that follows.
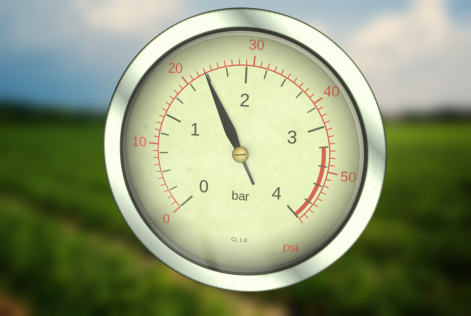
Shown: 1.6 bar
